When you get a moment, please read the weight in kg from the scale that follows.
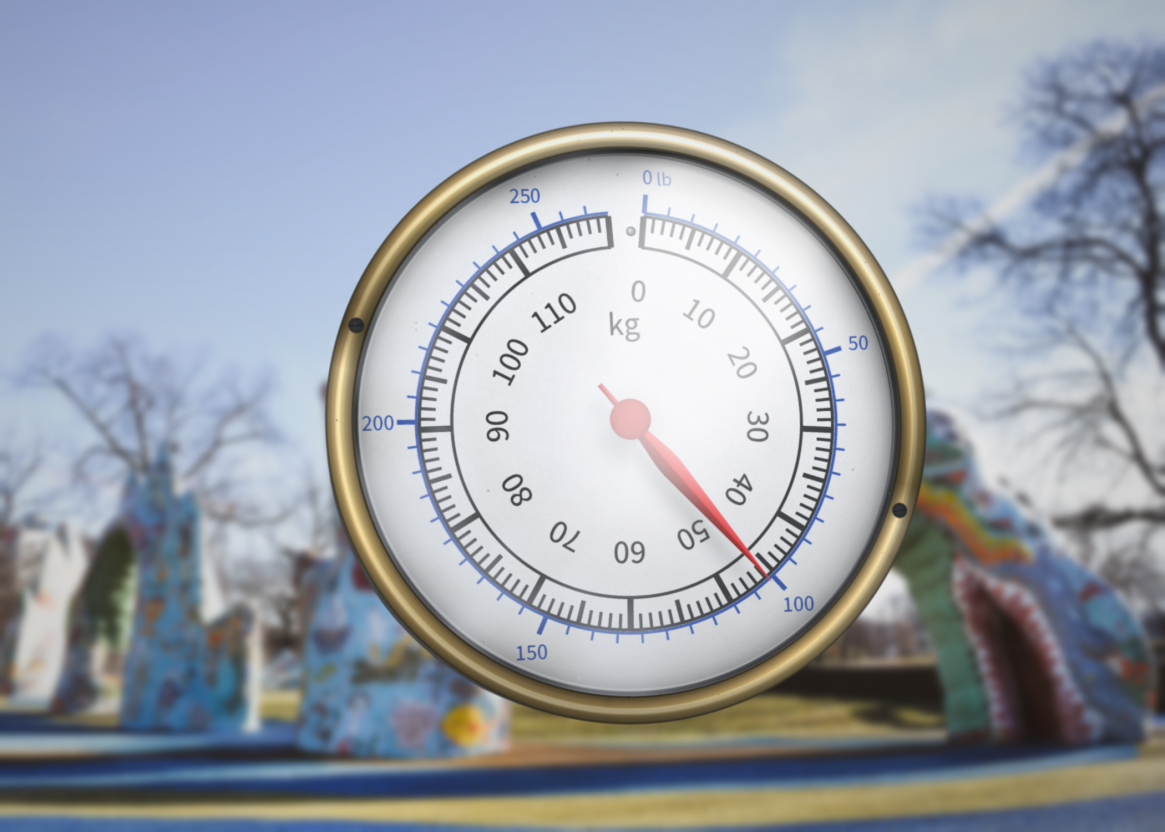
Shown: 46 kg
